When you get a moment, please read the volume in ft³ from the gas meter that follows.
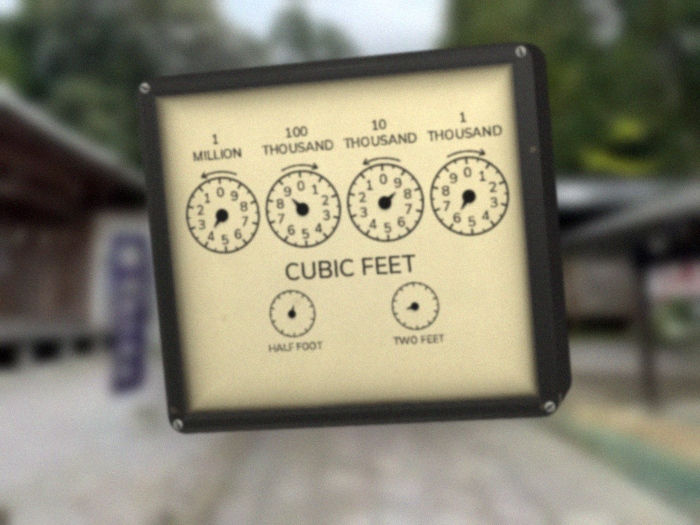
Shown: 388600 ft³
